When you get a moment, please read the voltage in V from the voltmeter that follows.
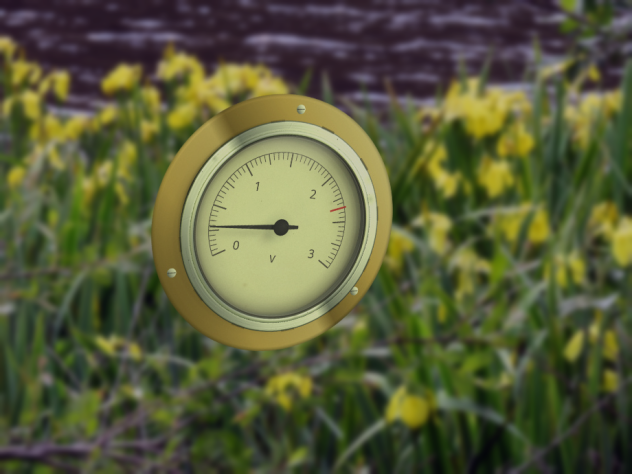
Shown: 0.3 V
